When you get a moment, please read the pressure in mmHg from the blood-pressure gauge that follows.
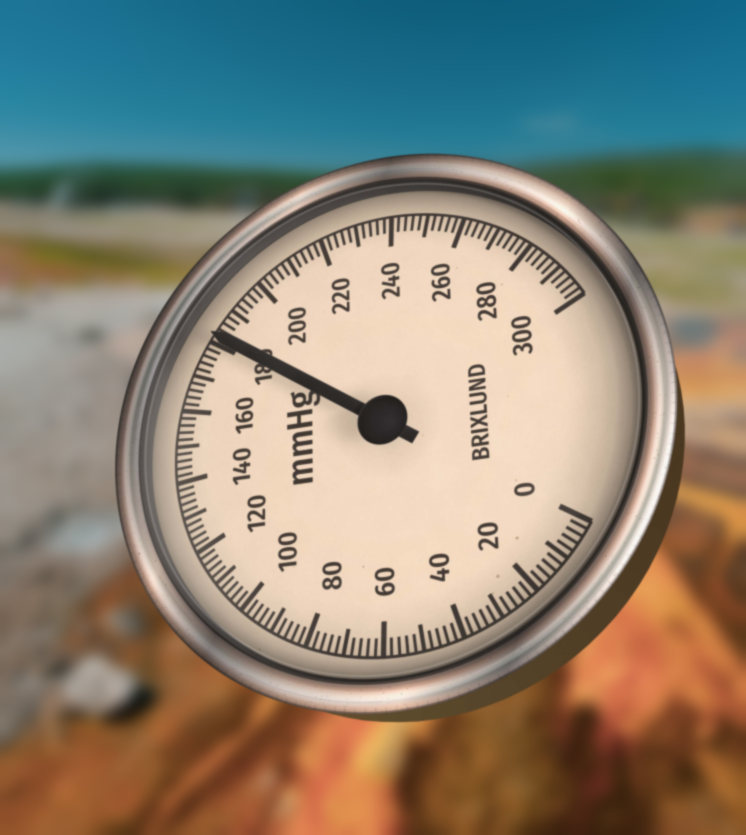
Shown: 182 mmHg
